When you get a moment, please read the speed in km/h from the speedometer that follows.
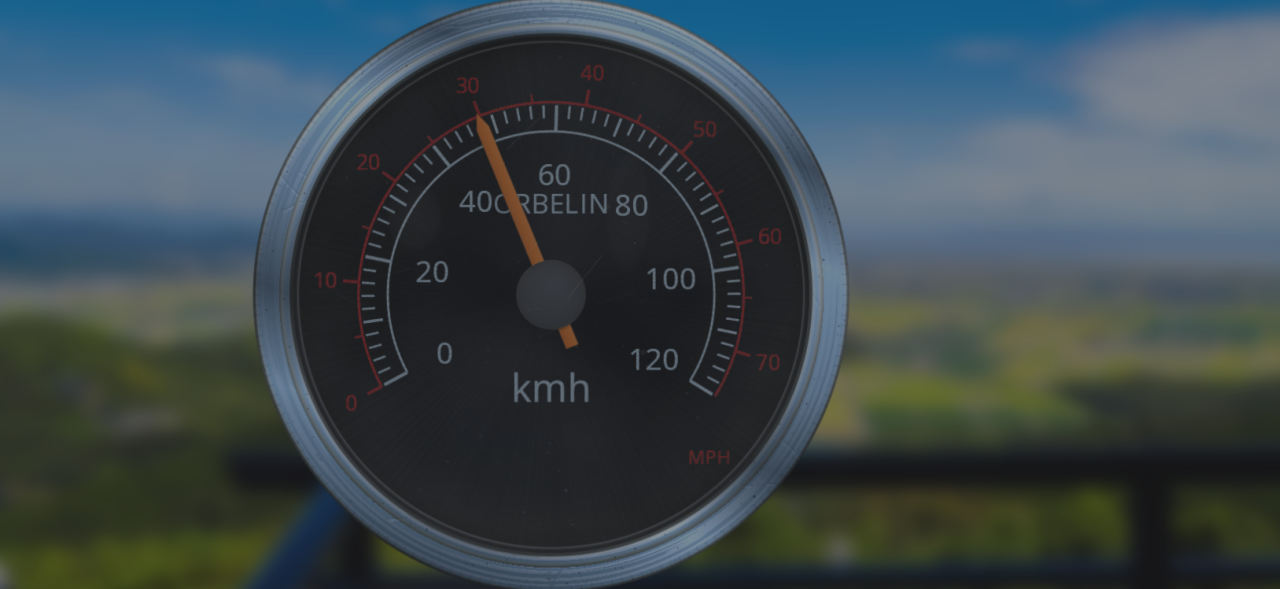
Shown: 48 km/h
